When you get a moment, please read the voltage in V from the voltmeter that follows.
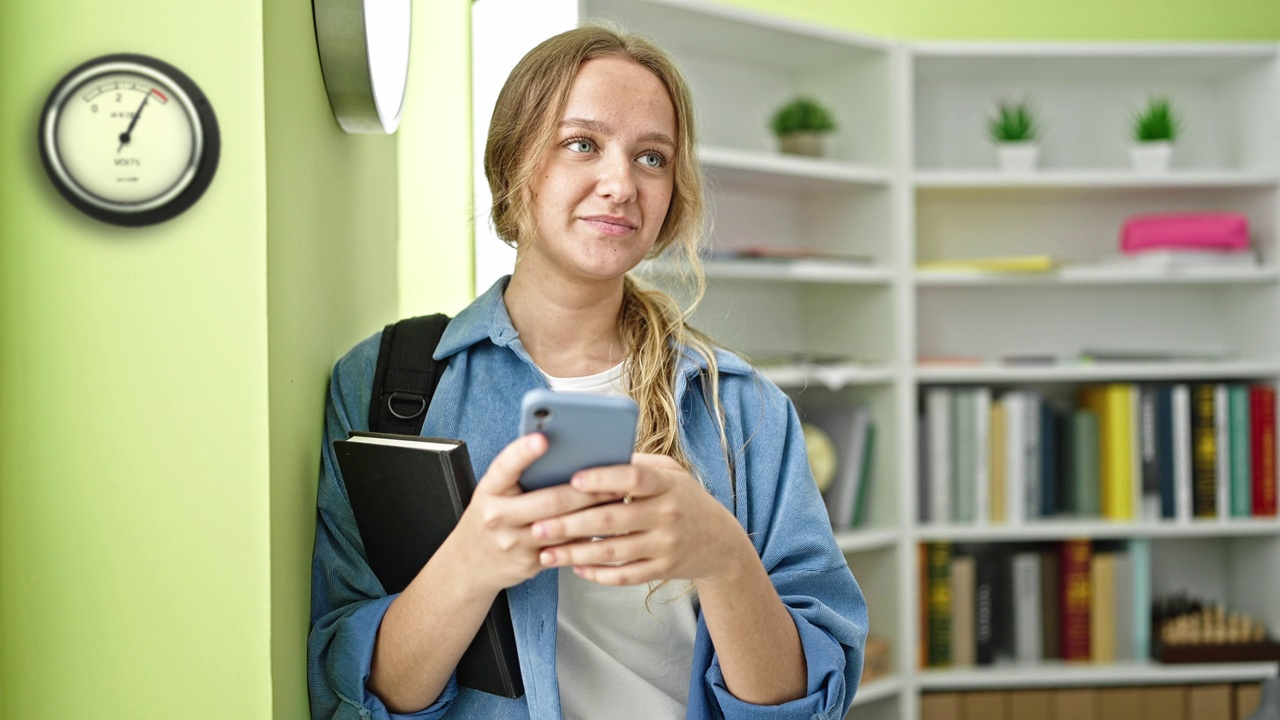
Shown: 4 V
